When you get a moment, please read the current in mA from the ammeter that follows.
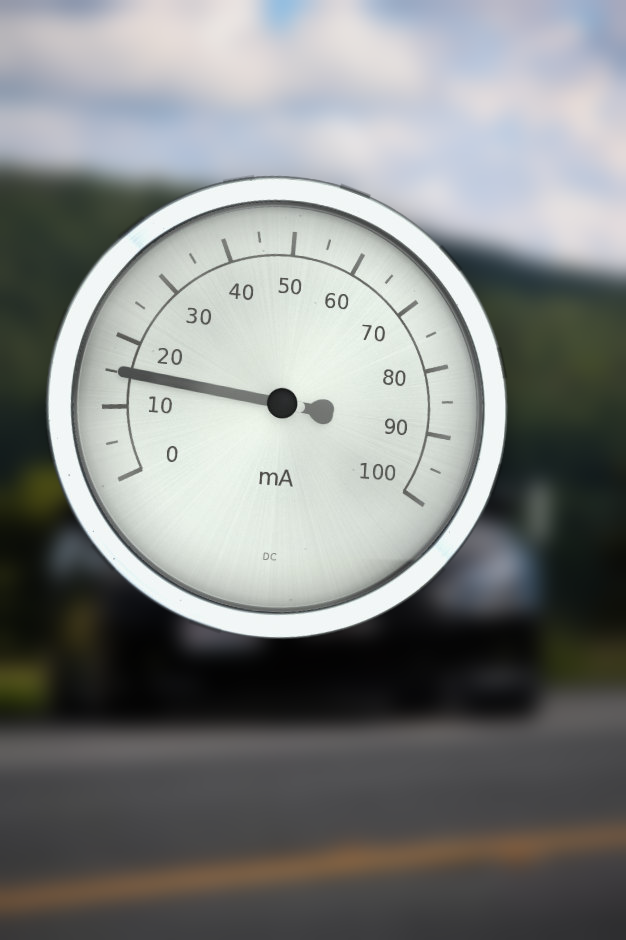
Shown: 15 mA
